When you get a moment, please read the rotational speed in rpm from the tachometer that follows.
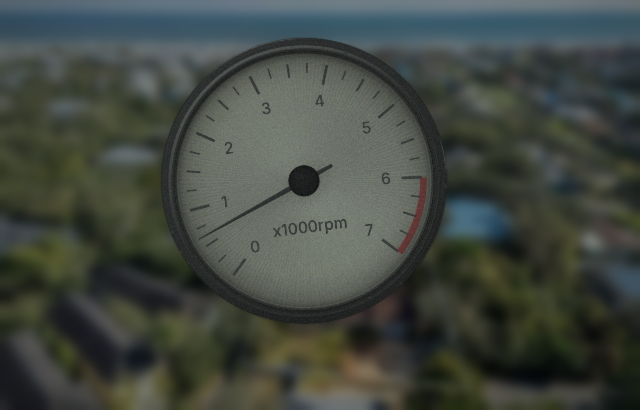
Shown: 625 rpm
